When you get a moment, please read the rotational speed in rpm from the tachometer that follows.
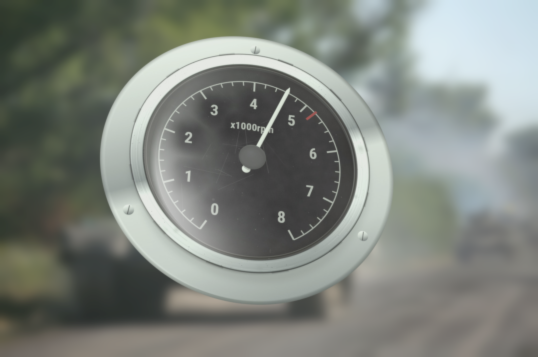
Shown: 4600 rpm
